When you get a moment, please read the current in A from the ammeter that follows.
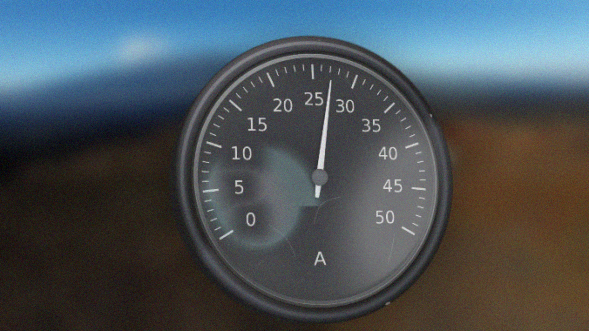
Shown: 27 A
